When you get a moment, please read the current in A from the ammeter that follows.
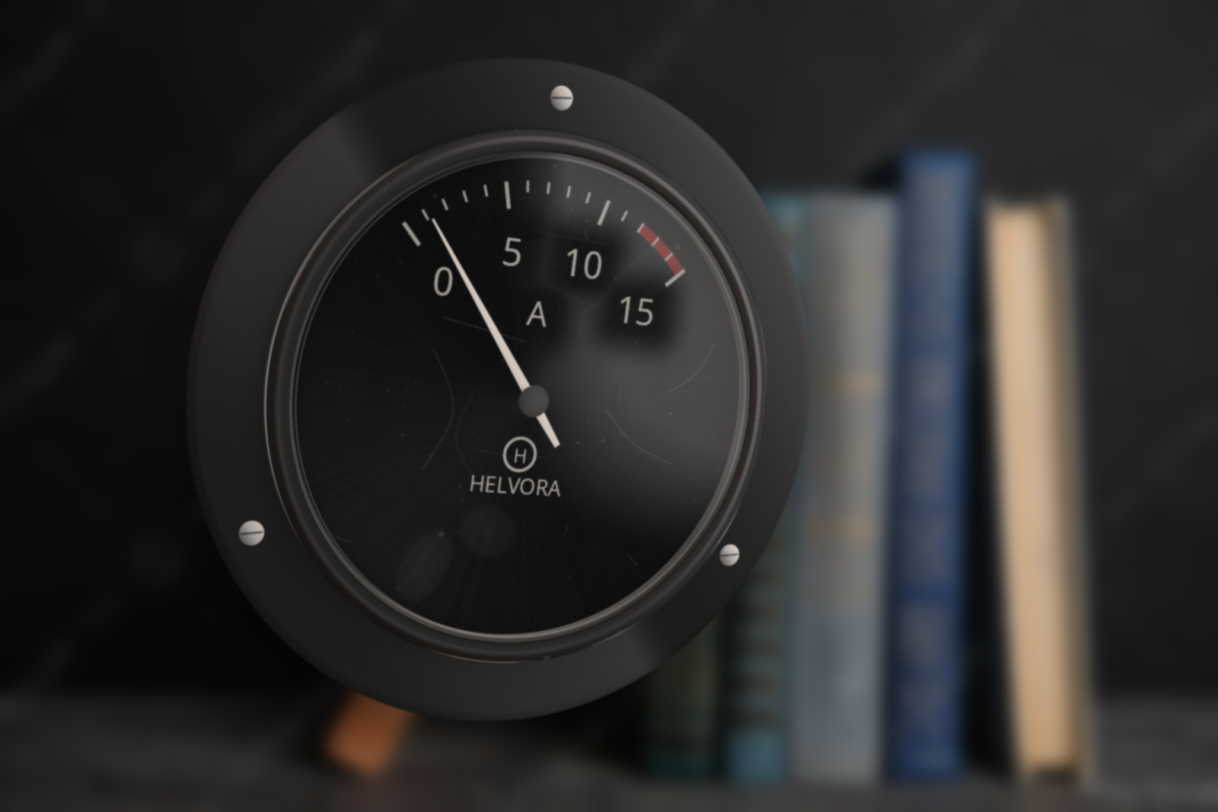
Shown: 1 A
